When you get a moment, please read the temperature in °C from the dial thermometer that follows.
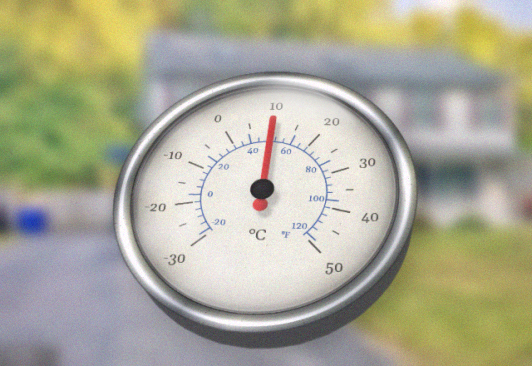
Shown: 10 °C
